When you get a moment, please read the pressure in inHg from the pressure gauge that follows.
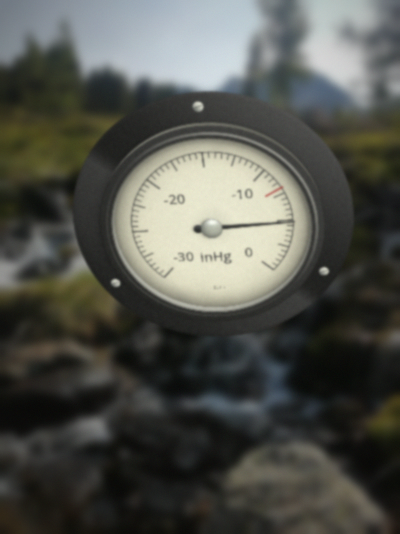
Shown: -5 inHg
